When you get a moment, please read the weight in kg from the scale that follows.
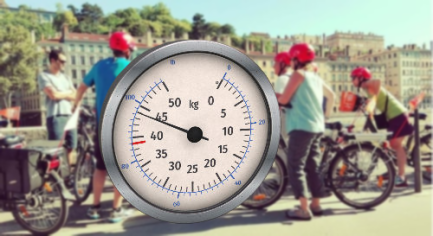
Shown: 44 kg
